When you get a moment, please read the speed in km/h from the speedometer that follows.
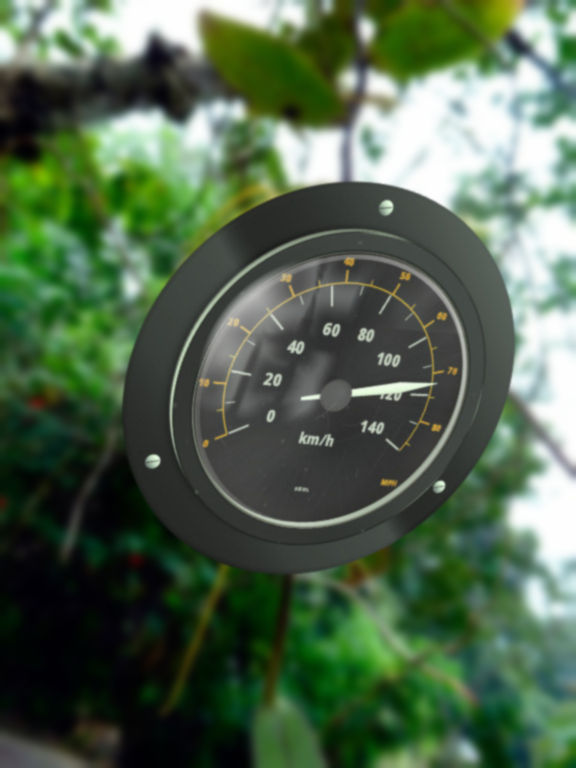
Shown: 115 km/h
